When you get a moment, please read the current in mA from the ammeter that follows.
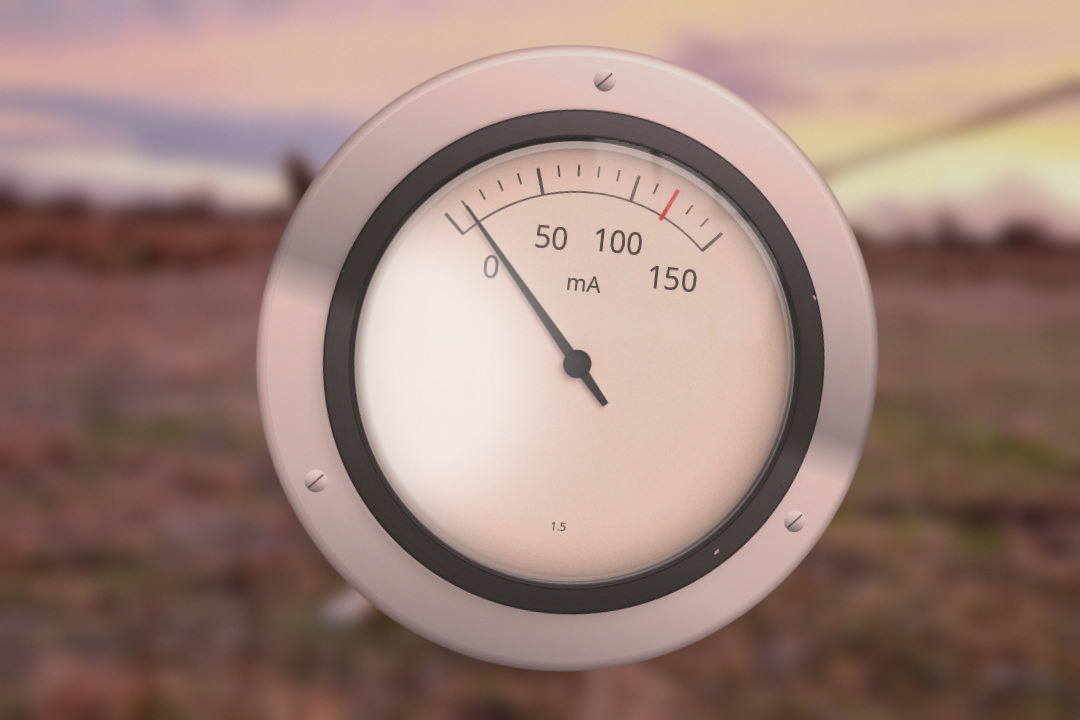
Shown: 10 mA
